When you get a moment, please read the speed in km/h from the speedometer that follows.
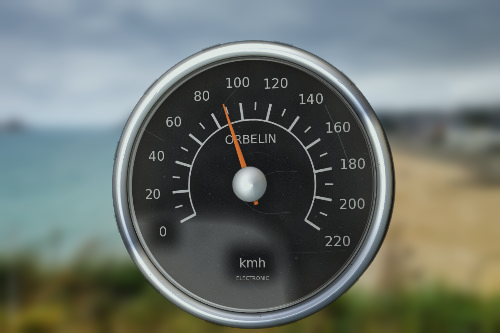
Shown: 90 km/h
